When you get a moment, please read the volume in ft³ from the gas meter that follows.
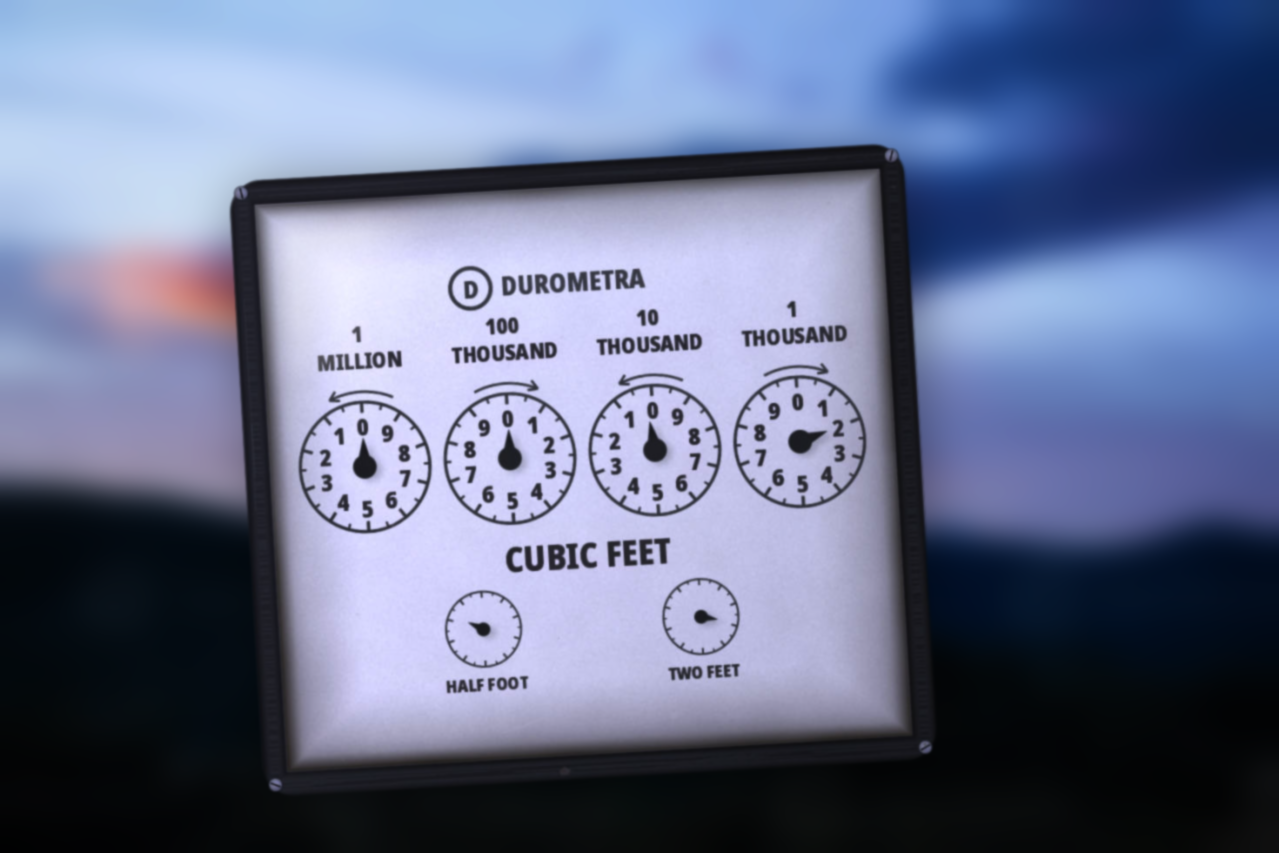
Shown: 200 ft³
